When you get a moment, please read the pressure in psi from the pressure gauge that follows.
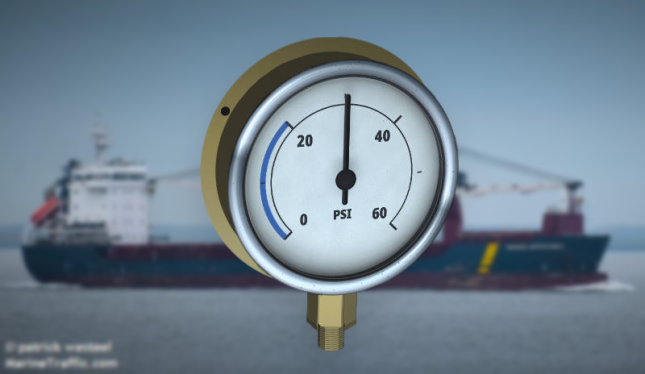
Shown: 30 psi
